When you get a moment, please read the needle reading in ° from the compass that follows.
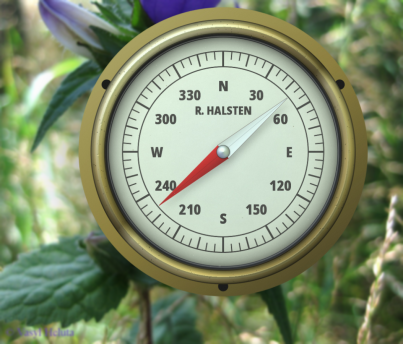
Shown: 230 °
